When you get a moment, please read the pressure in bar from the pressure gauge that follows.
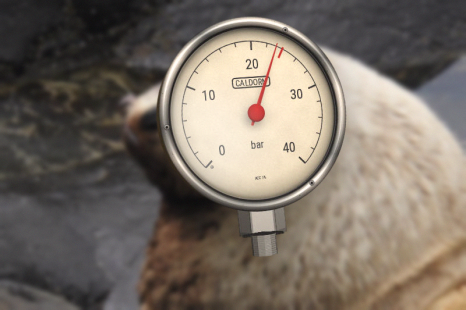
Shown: 23 bar
